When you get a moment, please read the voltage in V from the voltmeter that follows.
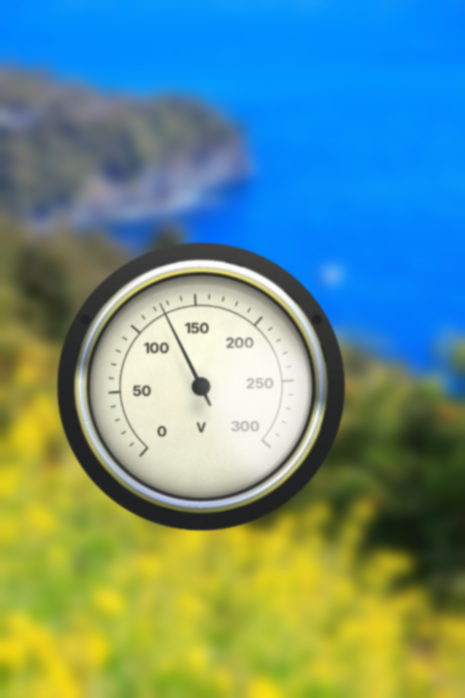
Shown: 125 V
